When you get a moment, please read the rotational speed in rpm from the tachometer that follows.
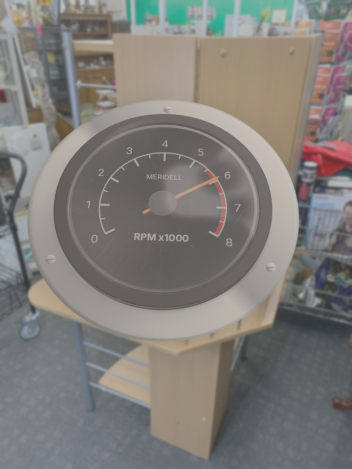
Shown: 6000 rpm
